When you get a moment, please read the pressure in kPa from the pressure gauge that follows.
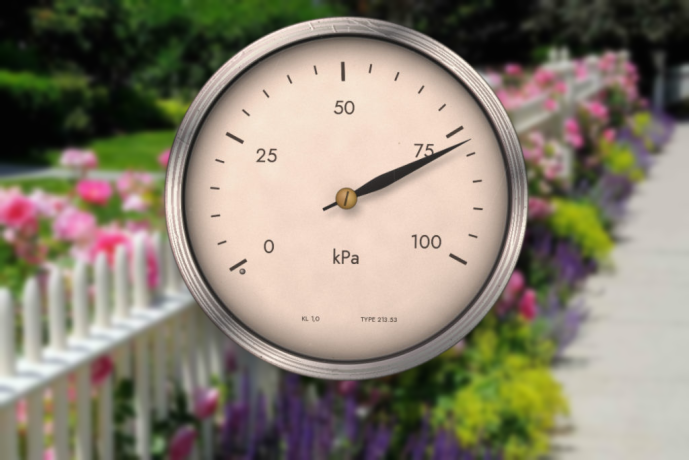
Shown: 77.5 kPa
